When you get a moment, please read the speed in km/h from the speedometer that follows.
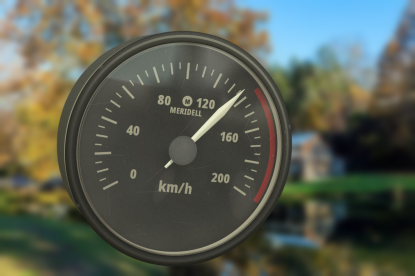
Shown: 135 km/h
